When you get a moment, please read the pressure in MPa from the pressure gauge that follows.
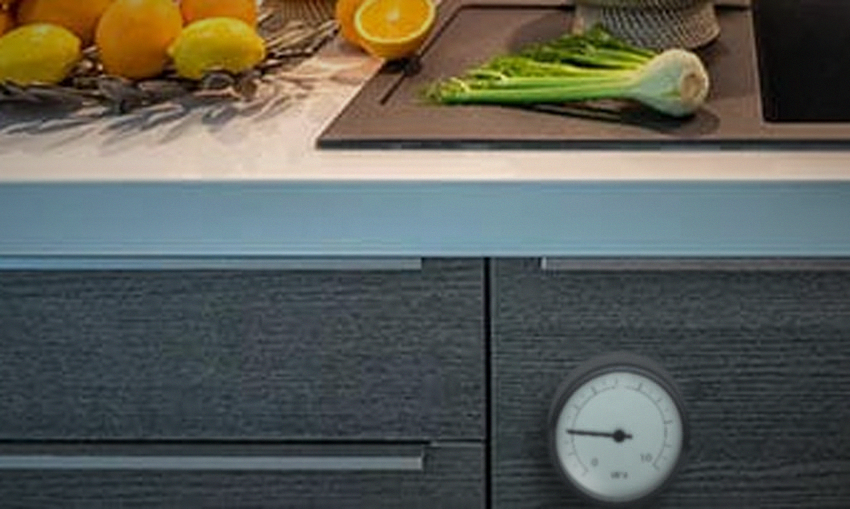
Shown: 2 MPa
